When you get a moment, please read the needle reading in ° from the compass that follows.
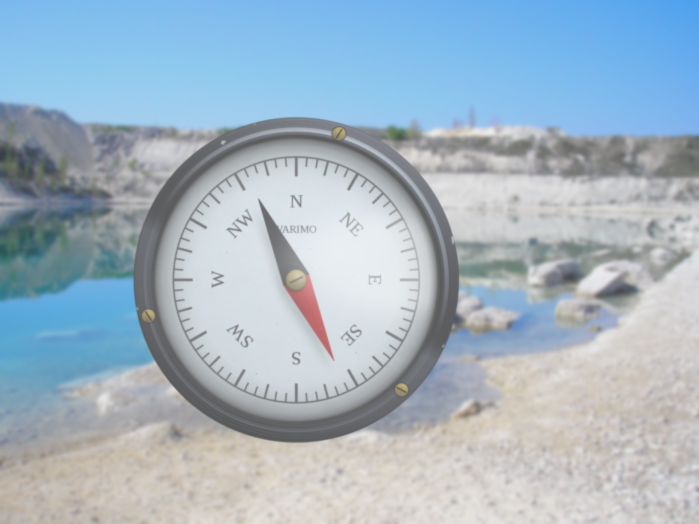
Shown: 155 °
